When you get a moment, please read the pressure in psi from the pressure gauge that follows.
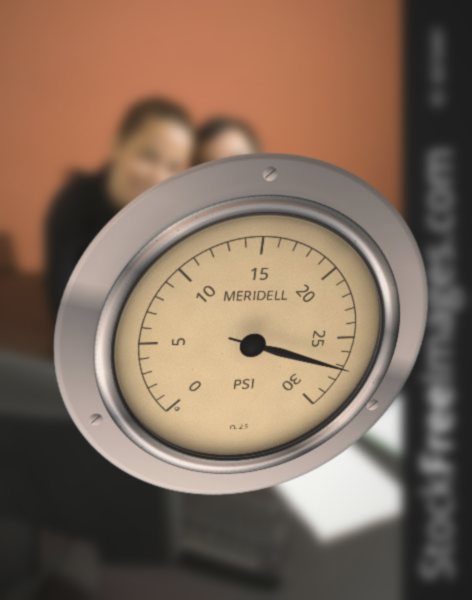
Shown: 27 psi
